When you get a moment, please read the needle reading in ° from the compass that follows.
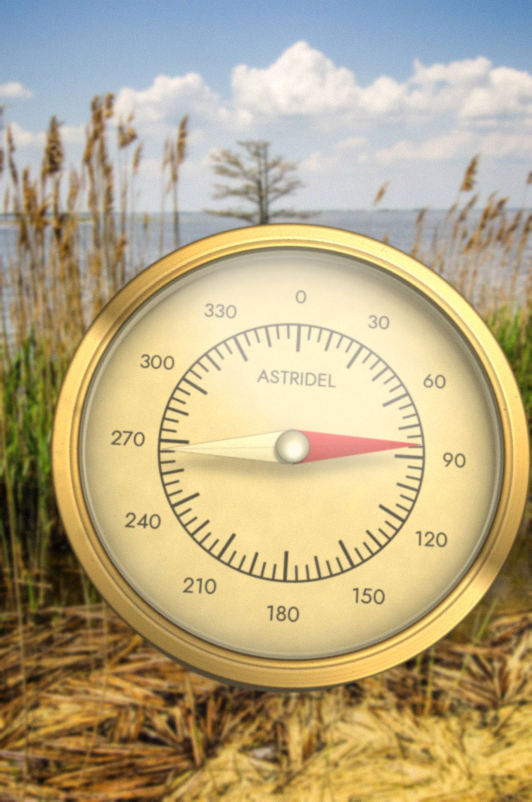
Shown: 85 °
